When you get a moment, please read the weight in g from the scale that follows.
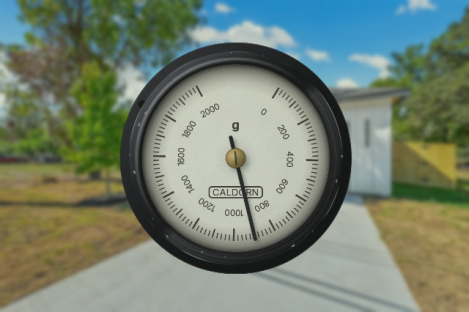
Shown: 900 g
